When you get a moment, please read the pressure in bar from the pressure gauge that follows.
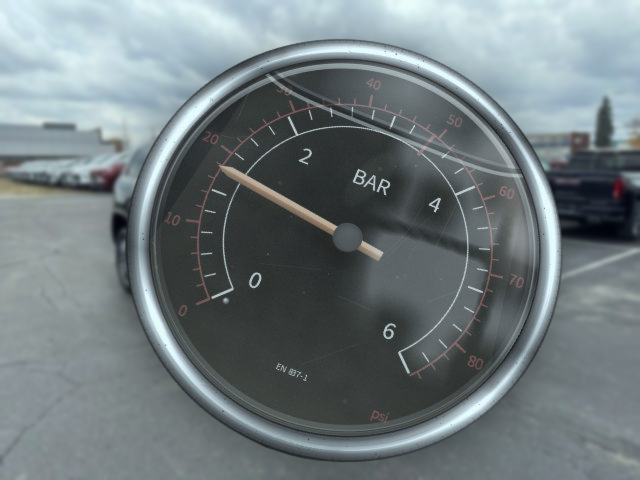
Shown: 1.2 bar
